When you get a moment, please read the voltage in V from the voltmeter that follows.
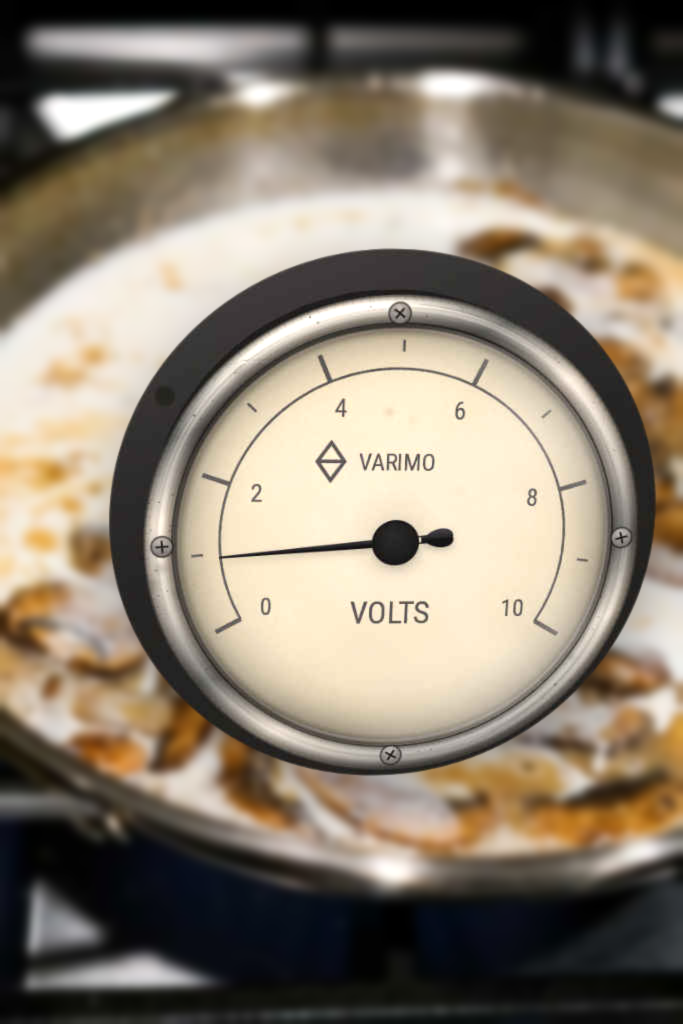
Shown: 1 V
